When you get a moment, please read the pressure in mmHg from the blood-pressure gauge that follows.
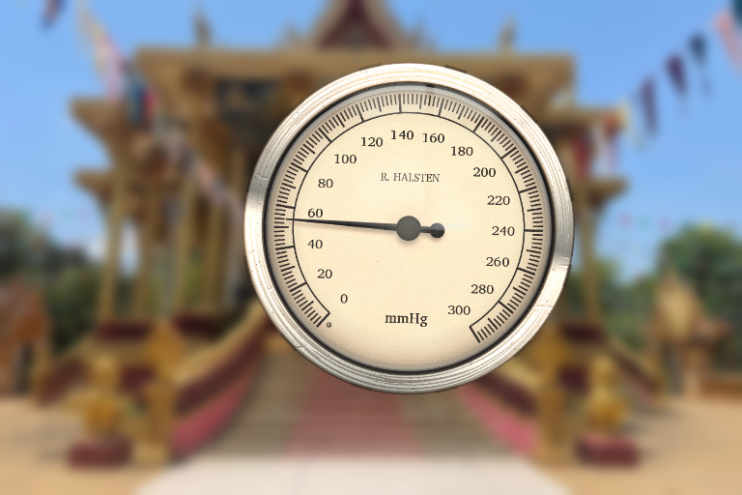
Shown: 54 mmHg
